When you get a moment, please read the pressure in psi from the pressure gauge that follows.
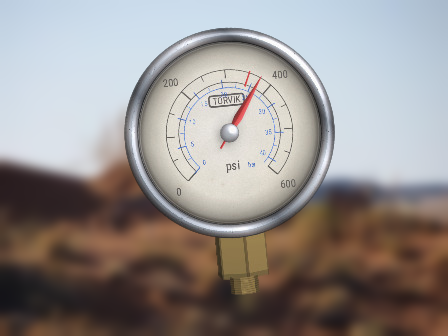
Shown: 375 psi
